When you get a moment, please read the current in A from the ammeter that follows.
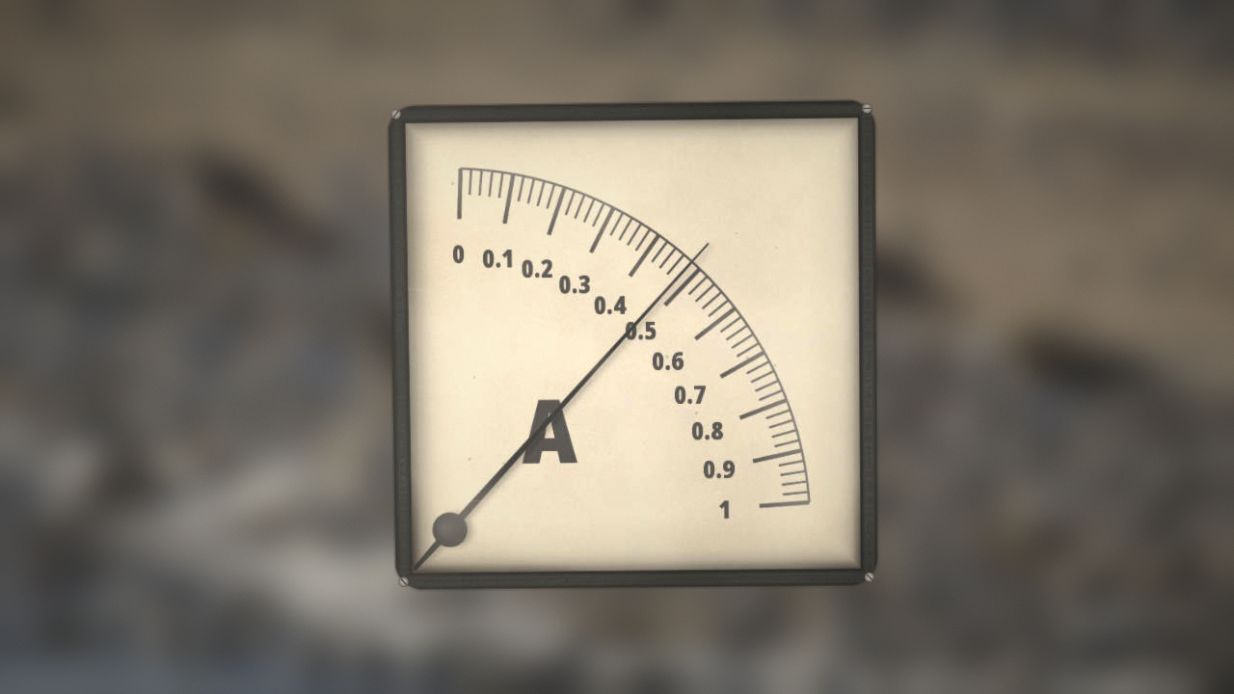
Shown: 0.48 A
